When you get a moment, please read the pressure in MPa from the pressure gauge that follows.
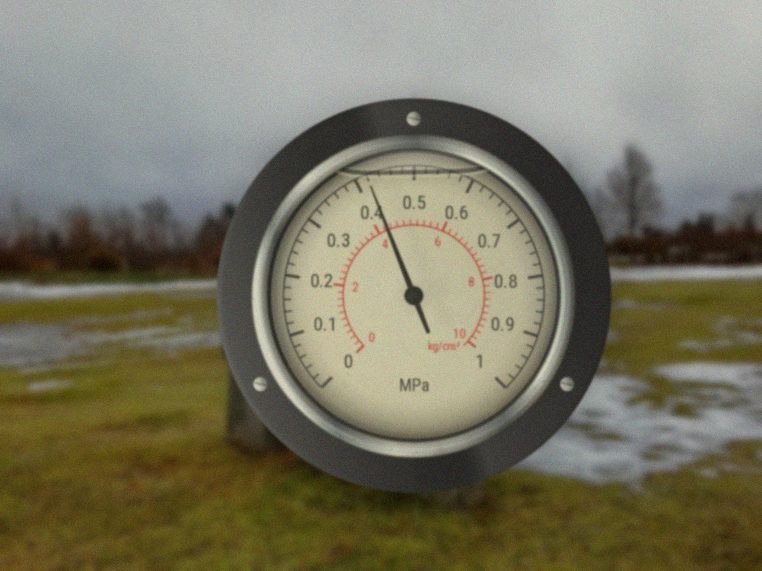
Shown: 0.42 MPa
